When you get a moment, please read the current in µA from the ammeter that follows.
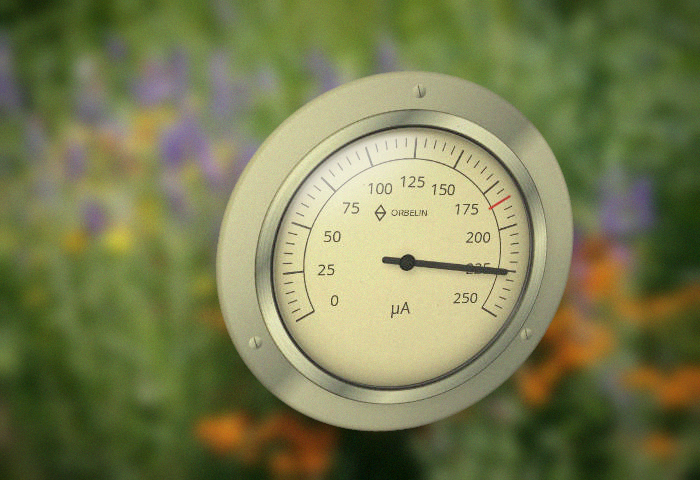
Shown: 225 µA
